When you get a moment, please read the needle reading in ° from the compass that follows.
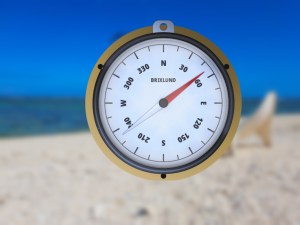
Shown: 52.5 °
